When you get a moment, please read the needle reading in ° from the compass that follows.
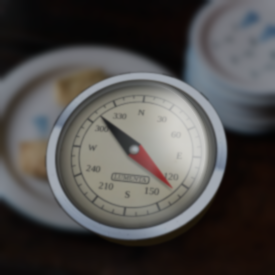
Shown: 130 °
